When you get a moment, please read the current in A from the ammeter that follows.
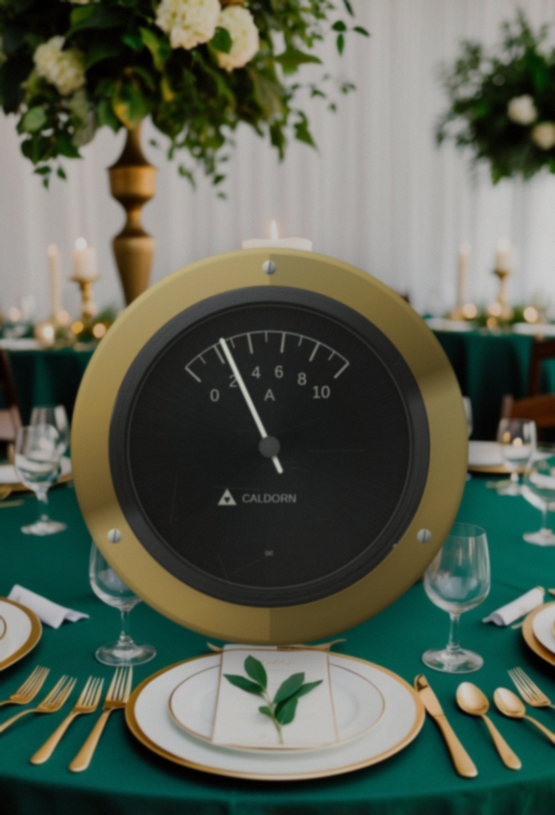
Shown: 2.5 A
